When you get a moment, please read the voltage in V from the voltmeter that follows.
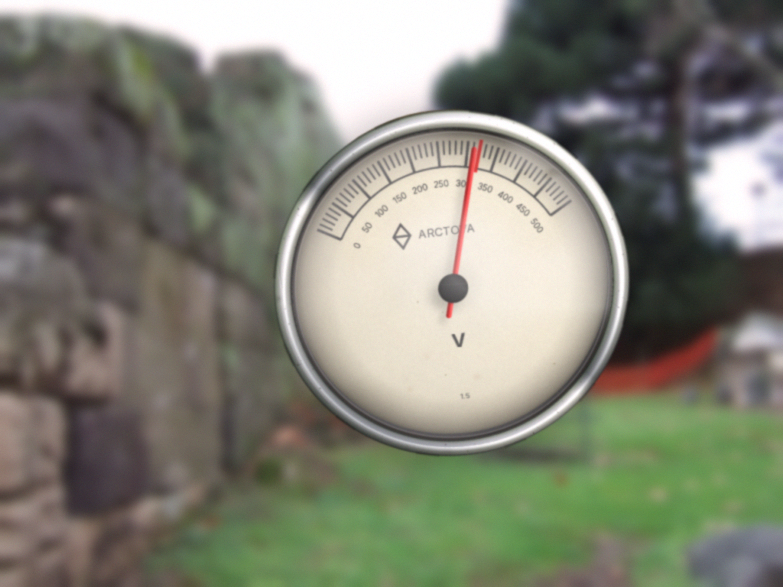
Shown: 310 V
